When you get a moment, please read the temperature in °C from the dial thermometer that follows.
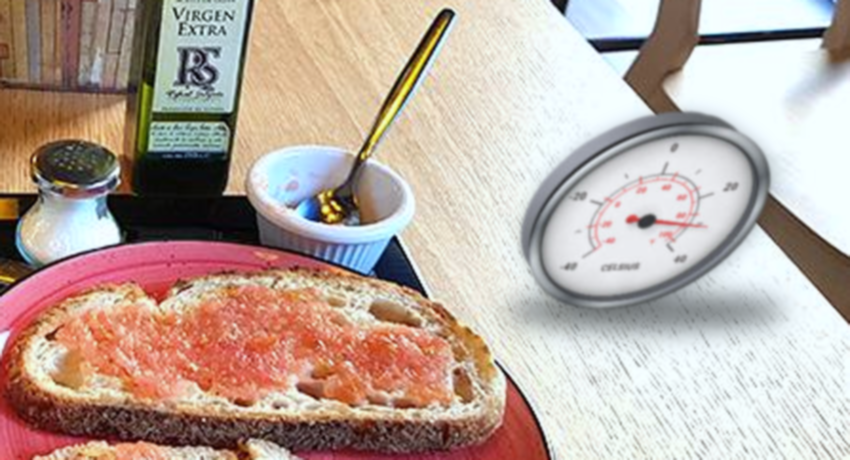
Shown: 30 °C
